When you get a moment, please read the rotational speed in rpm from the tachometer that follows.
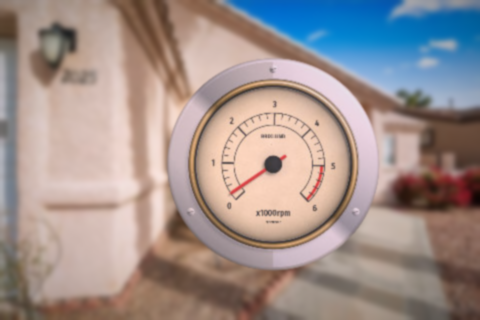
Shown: 200 rpm
